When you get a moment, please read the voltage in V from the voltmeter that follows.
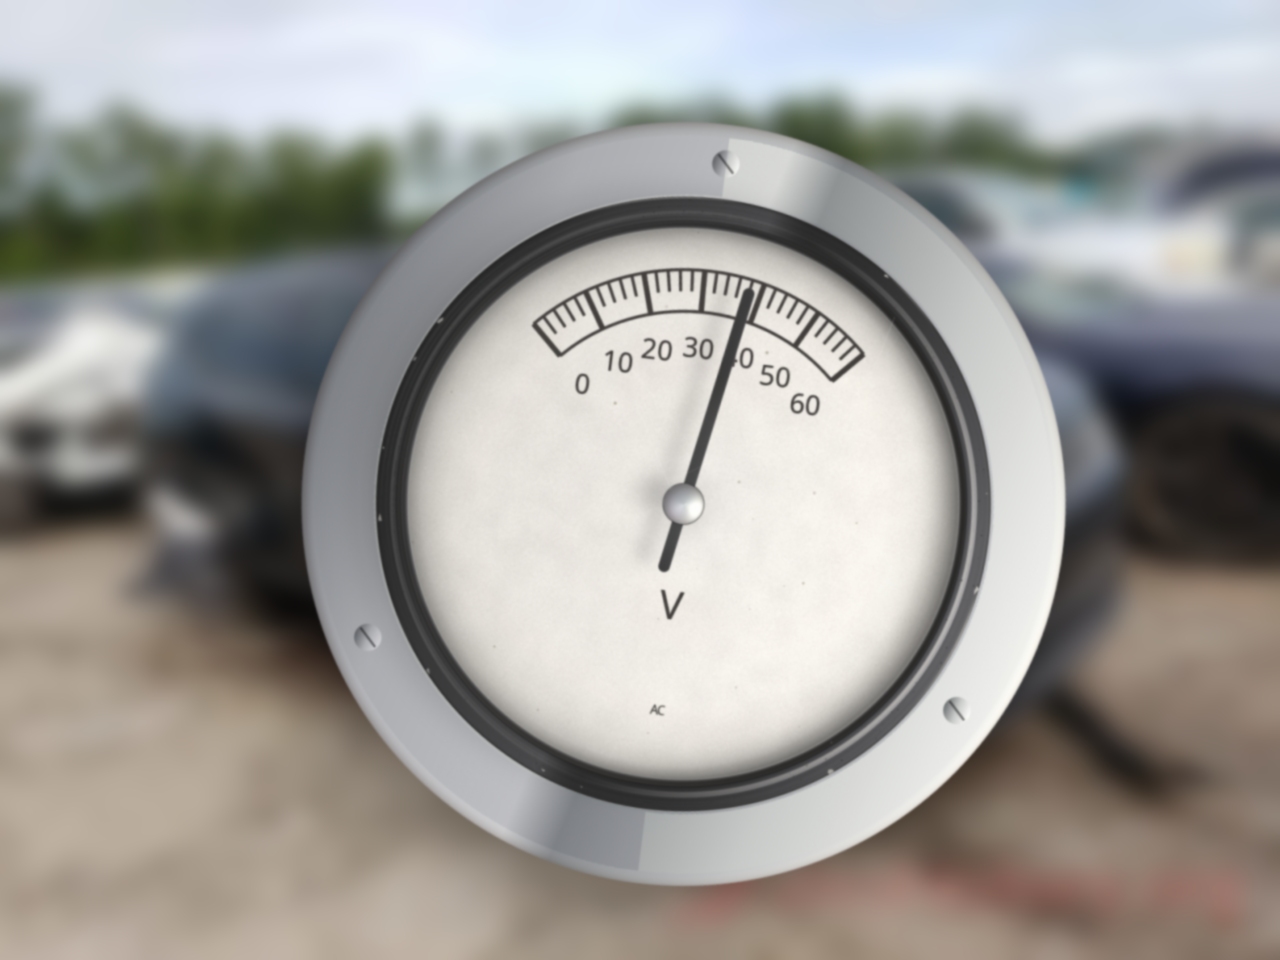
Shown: 38 V
